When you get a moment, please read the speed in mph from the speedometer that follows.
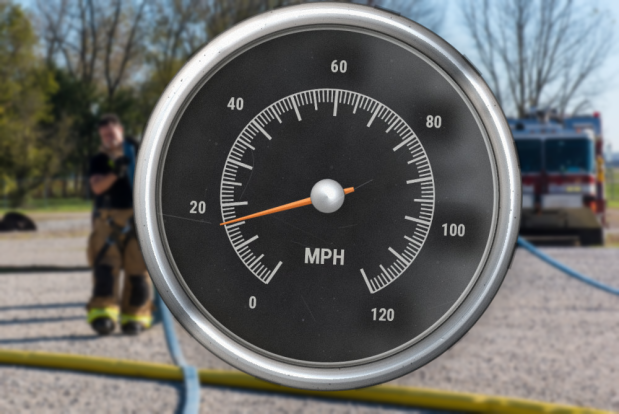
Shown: 16 mph
